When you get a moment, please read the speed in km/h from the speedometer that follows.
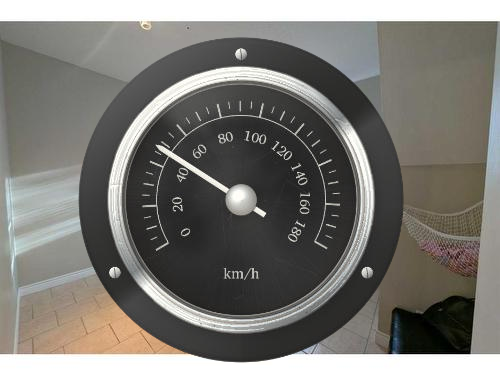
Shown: 47.5 km/h
